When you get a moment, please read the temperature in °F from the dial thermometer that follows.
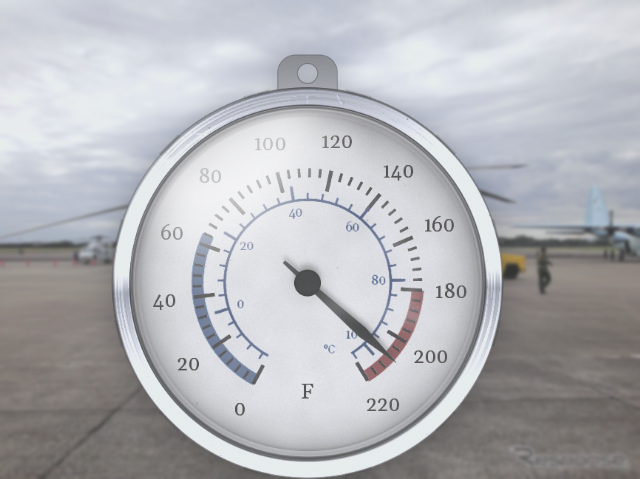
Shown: 208 °F
